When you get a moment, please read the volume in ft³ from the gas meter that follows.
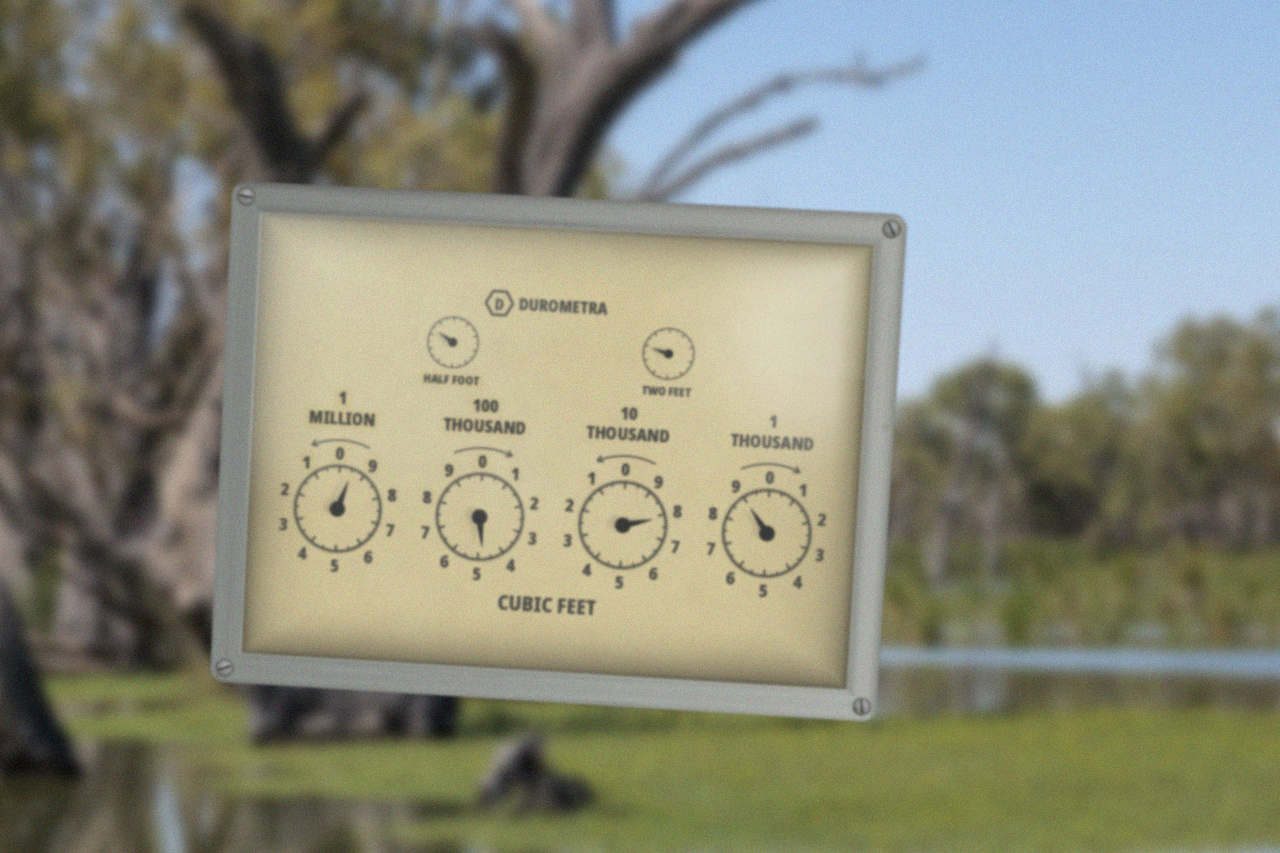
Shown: 947900 ft³
